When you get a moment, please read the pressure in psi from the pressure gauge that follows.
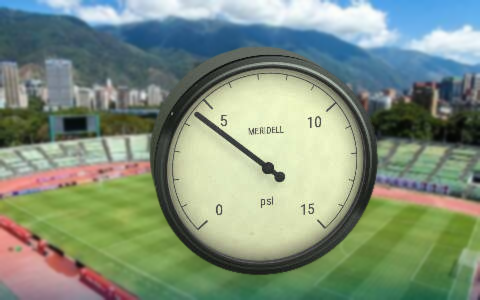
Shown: 4.5 psi
